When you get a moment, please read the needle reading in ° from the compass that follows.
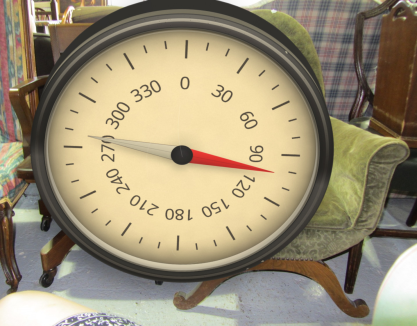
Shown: 100 °
